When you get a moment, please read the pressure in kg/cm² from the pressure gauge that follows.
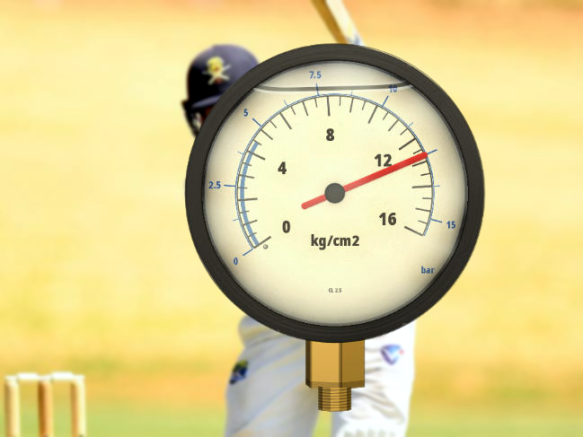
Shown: 12.75 kg/cm²
